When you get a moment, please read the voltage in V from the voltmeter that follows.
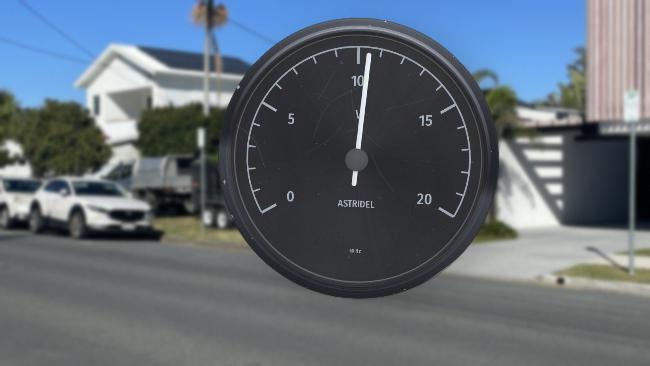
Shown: 10.5 V
